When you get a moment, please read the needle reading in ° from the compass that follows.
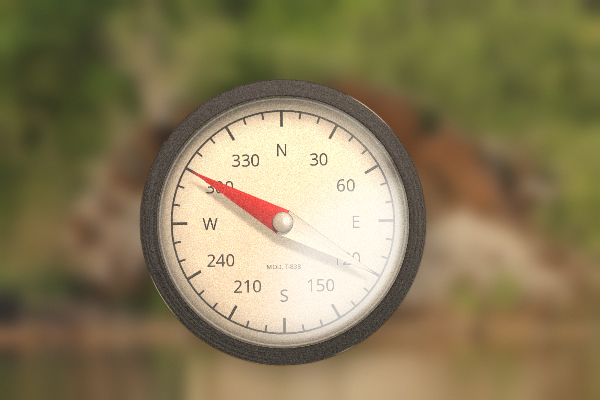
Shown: 300 °
